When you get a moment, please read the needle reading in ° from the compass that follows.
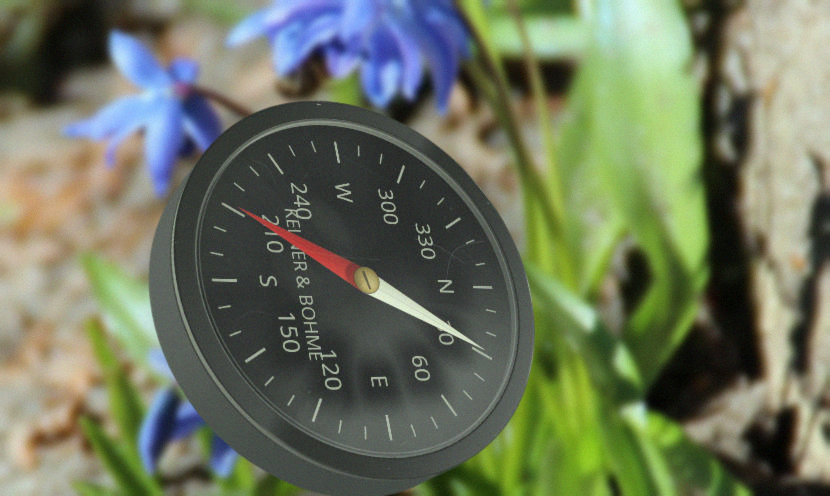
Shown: 210 °
